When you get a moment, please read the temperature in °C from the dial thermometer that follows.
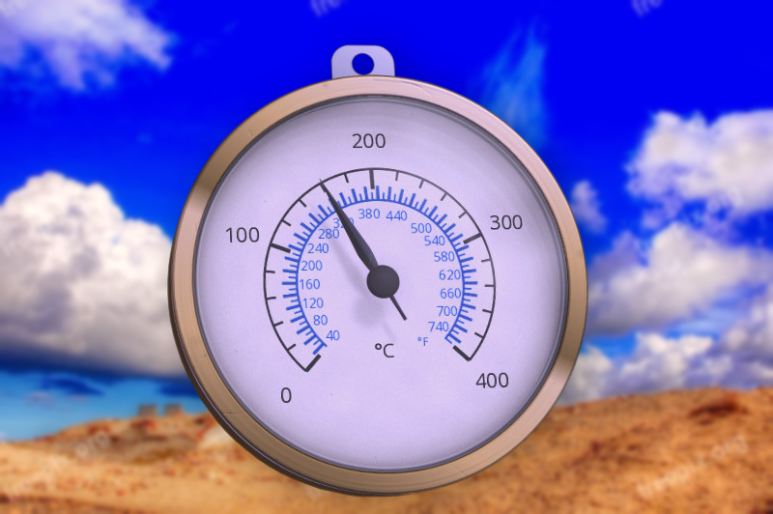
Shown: 160 °C
